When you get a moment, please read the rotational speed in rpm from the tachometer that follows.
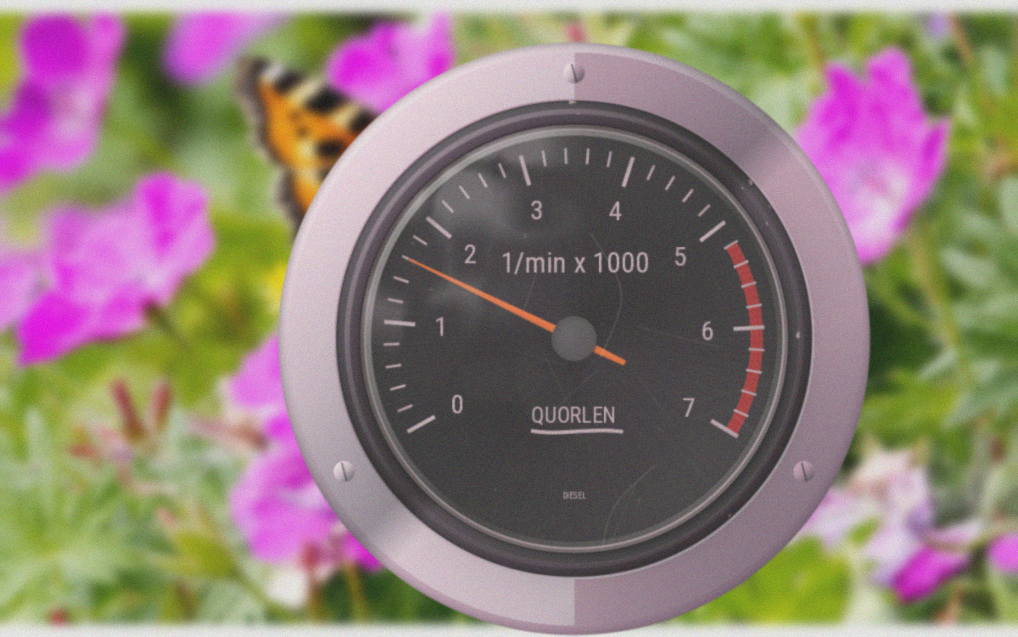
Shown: 1600 rpm
